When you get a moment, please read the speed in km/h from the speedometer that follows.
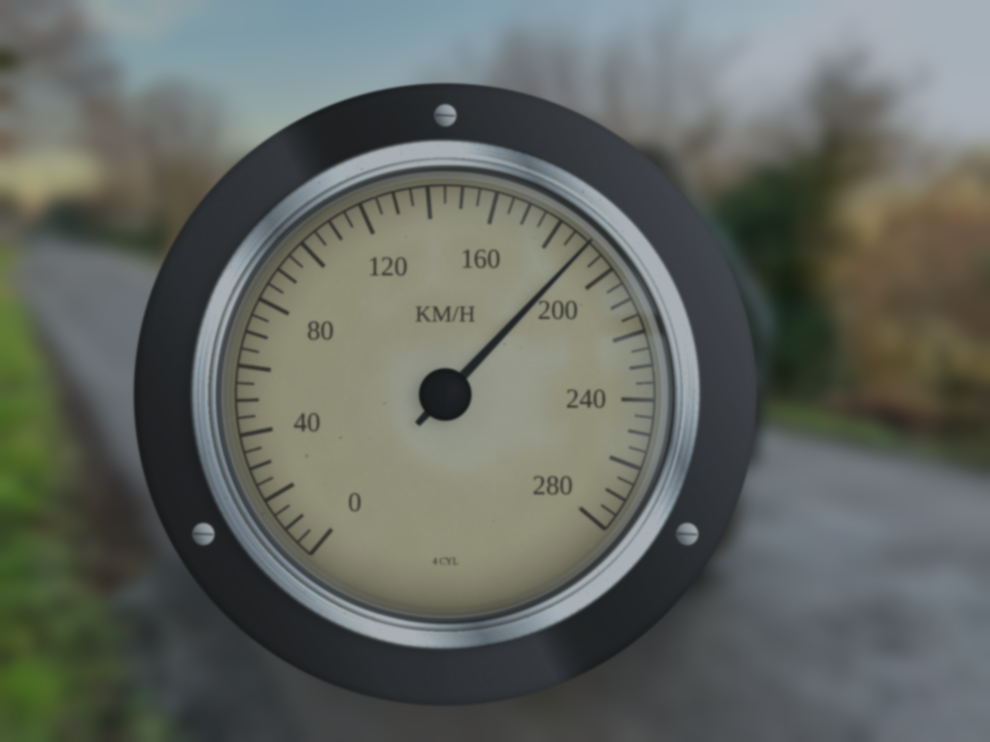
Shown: 190 km/h
